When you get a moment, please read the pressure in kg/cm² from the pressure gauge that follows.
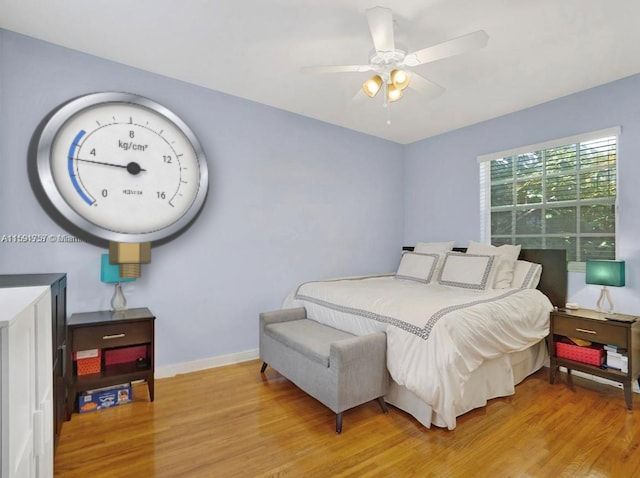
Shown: 3 kg/cm²
